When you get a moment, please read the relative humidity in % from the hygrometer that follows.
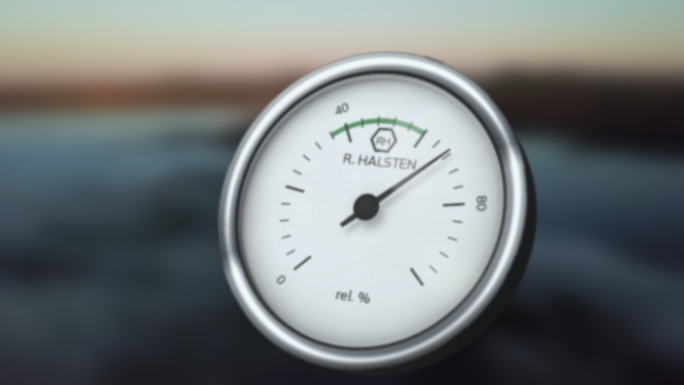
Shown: 68 %
